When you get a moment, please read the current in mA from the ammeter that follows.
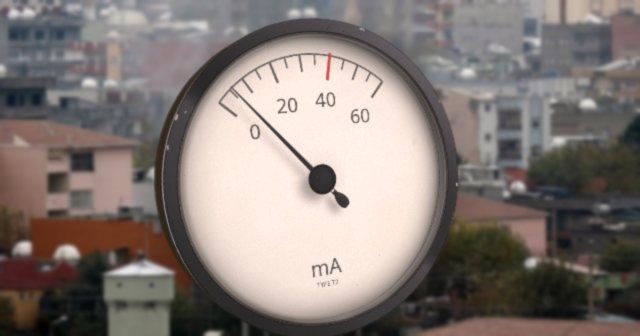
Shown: 5 mA
